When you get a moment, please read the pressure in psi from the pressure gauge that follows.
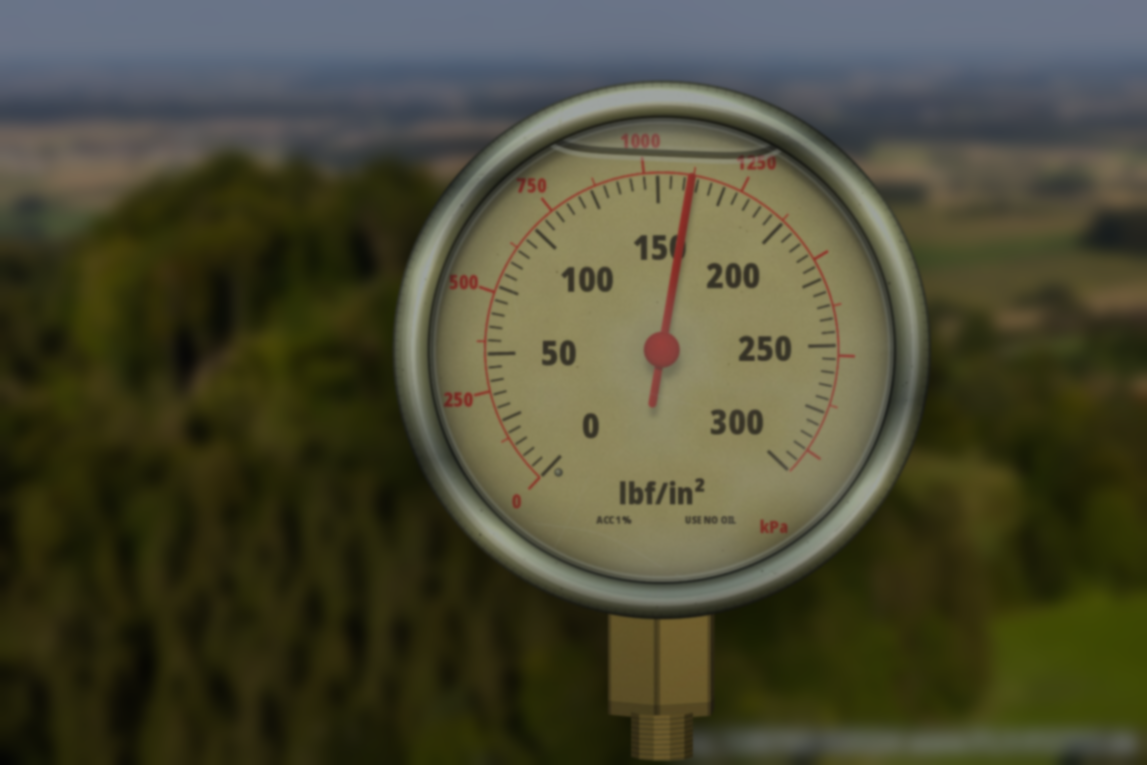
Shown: 162.5 psi
